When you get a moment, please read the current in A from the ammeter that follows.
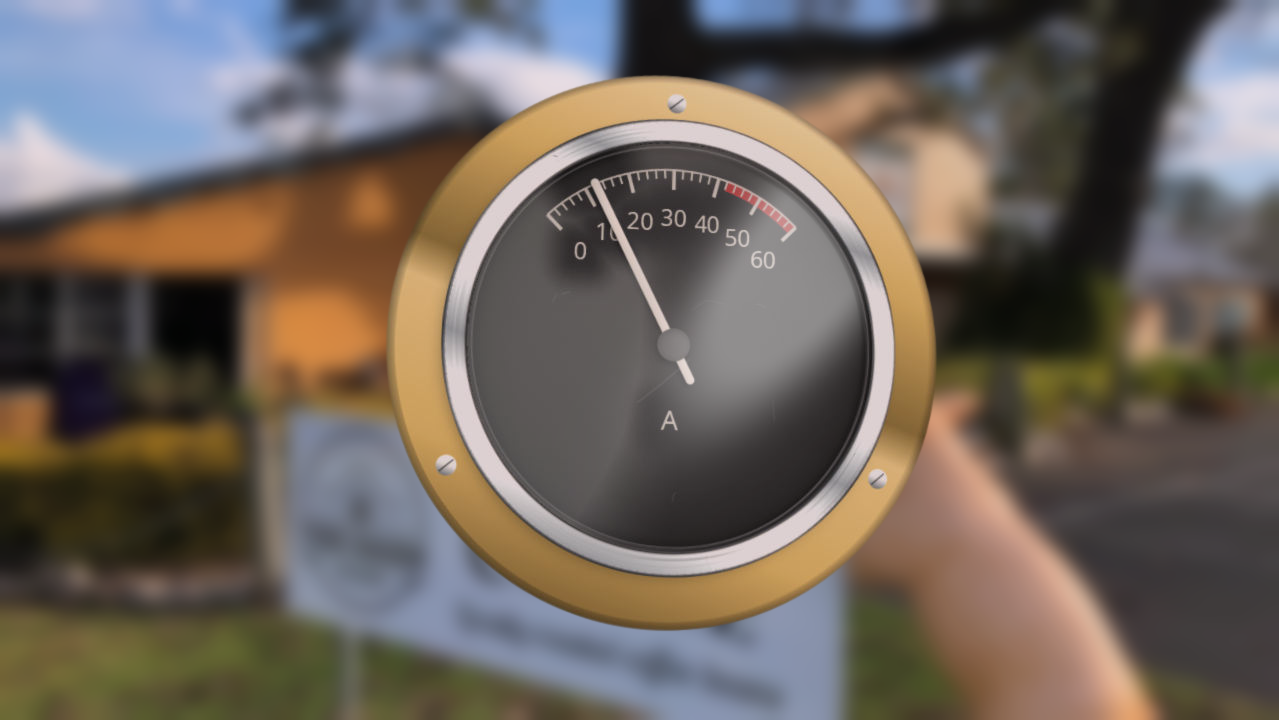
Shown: 12 A
